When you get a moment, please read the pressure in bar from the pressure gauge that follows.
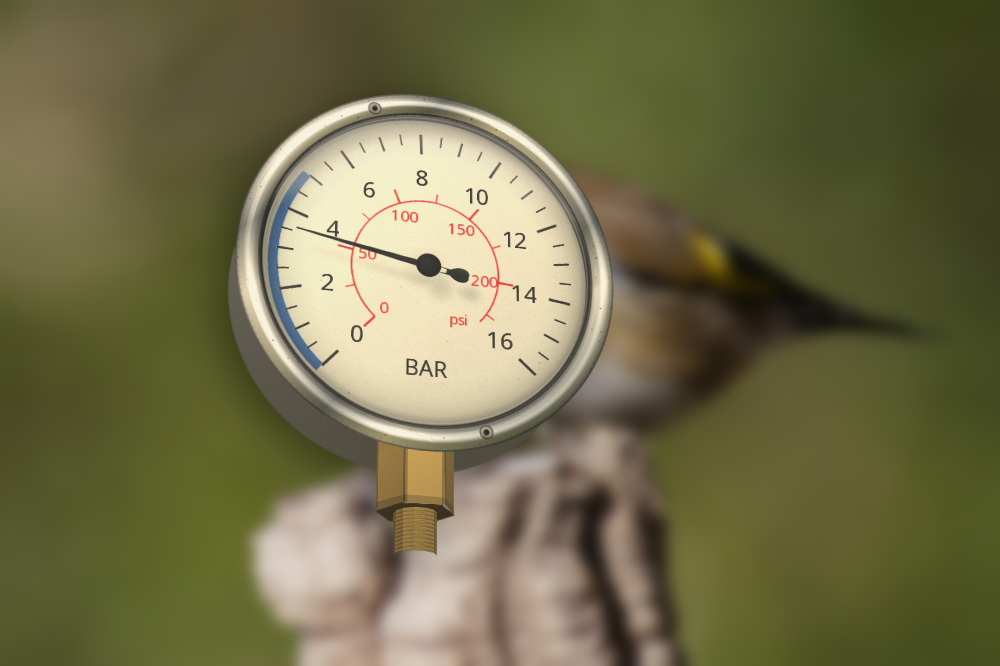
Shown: 3.5 bar
